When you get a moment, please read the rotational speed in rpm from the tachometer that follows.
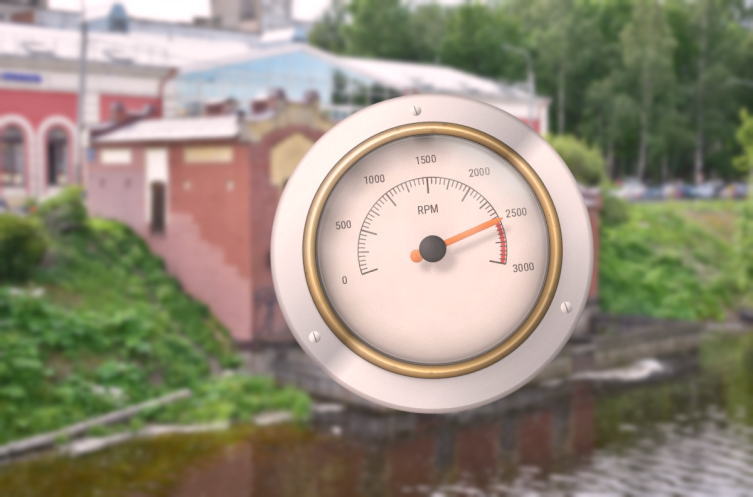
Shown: 2500 rpm
